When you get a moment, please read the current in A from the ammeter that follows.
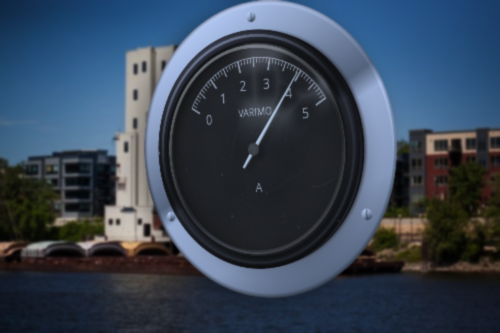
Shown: 4 A
